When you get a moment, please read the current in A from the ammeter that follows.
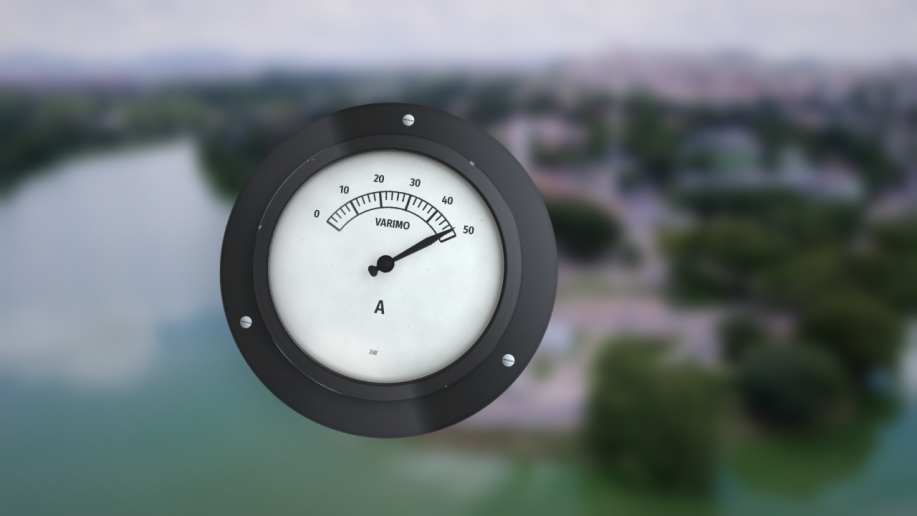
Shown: 48 A
